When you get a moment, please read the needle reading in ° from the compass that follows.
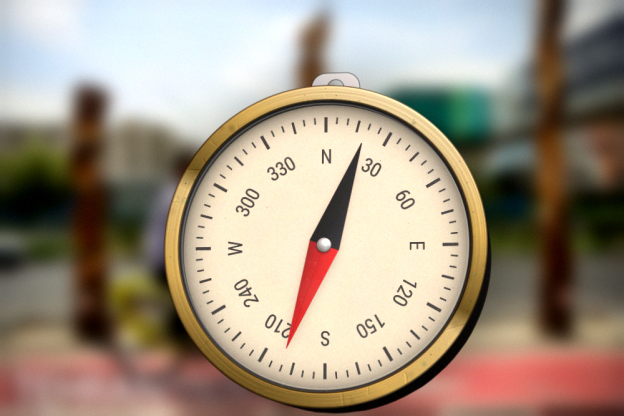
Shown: 200 °
